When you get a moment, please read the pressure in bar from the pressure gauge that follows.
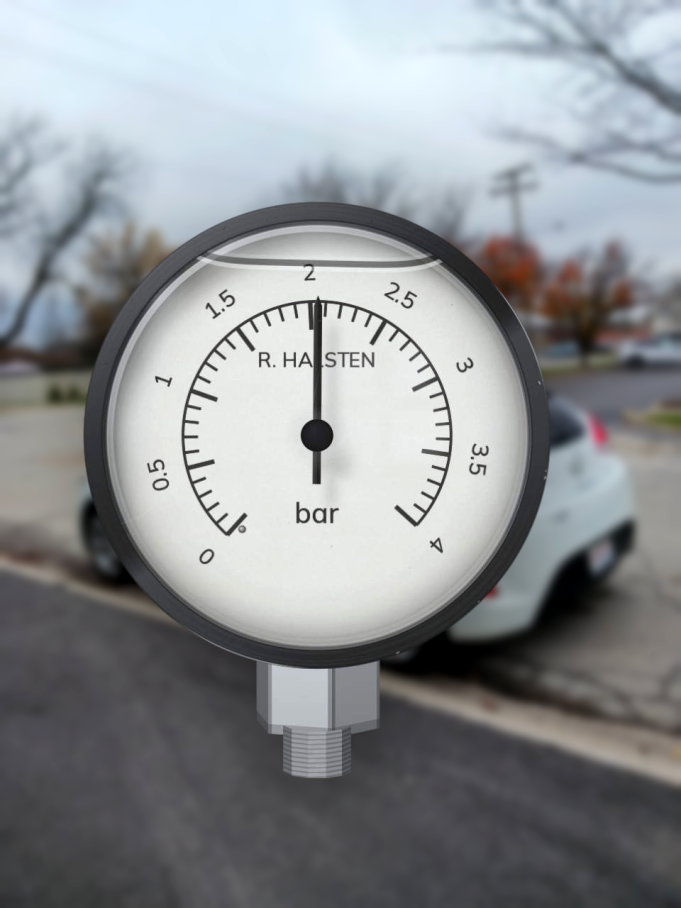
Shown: 2.05 bar
